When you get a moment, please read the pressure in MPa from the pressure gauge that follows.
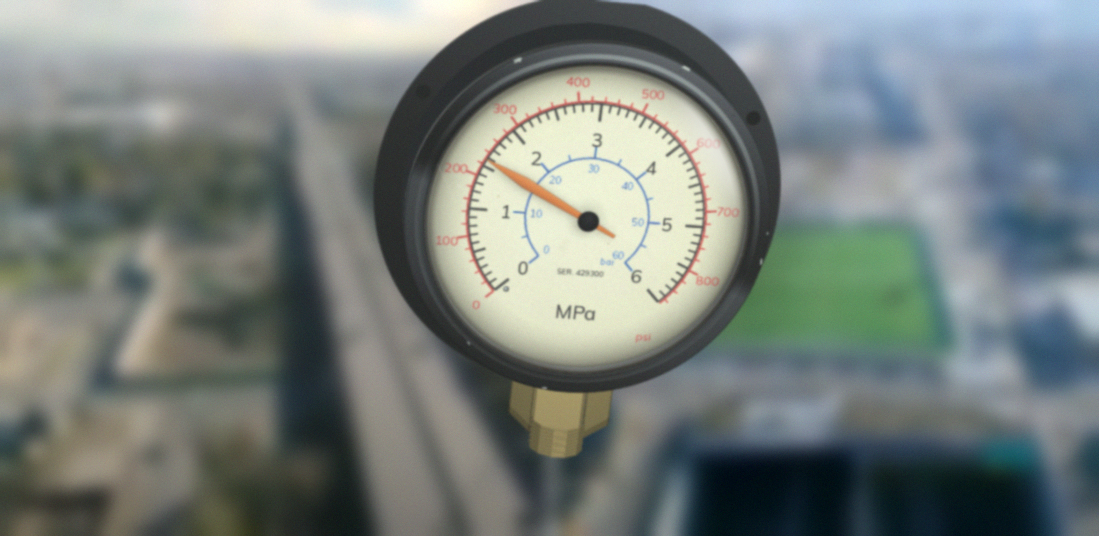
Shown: 1.6 MPa
